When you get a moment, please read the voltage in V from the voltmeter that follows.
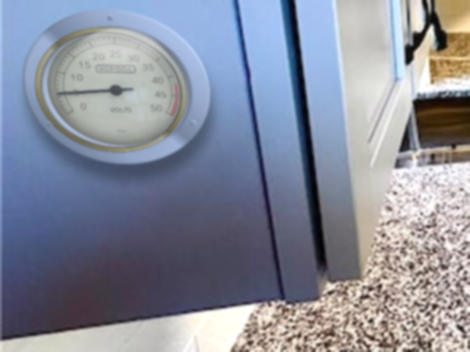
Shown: 5 V
